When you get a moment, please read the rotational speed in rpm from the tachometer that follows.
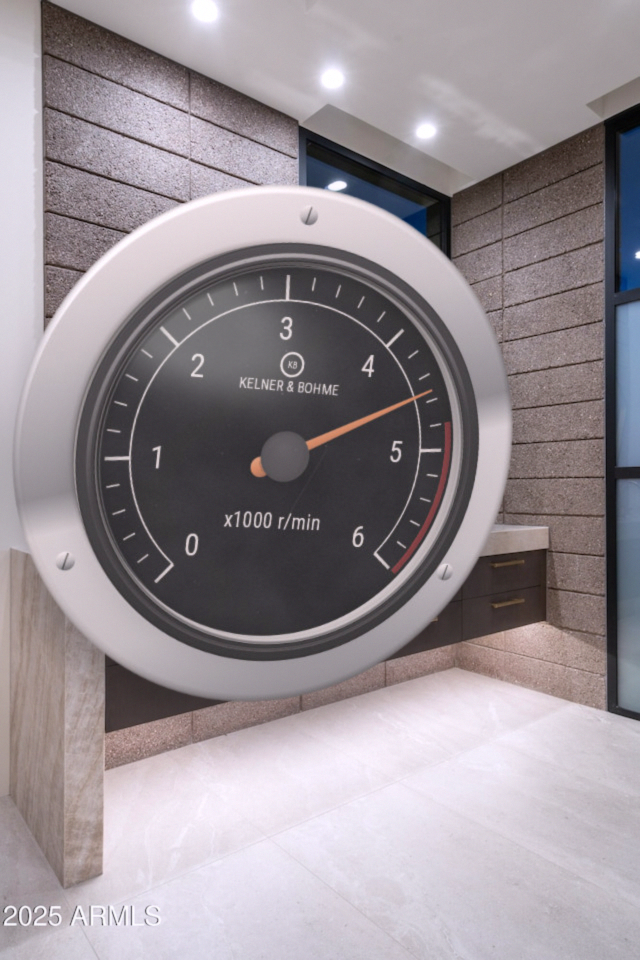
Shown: 4500 rpm
